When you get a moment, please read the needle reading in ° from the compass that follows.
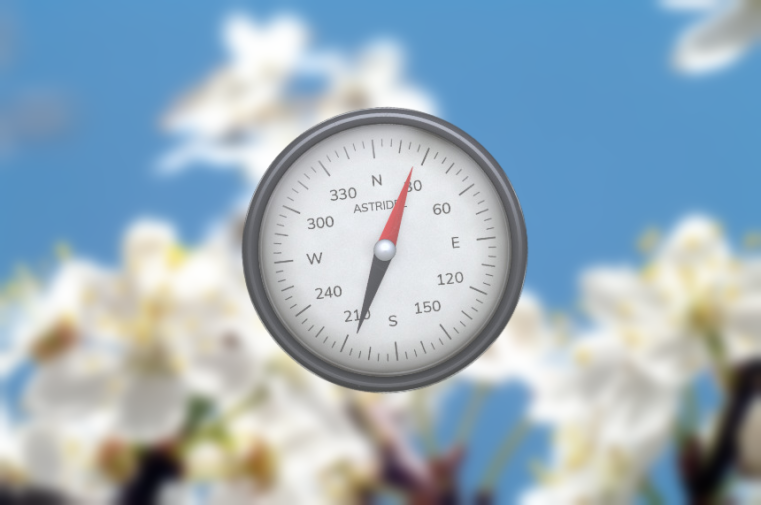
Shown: 25 °
